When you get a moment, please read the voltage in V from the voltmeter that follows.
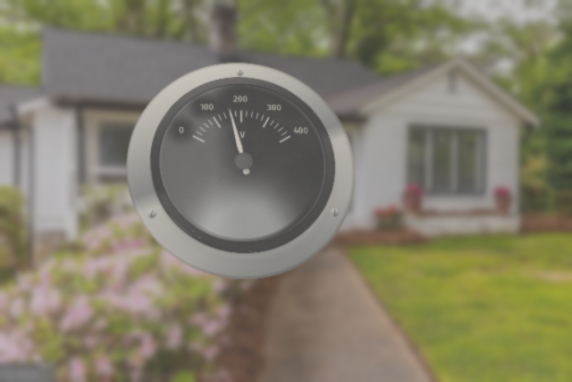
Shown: 160 V
